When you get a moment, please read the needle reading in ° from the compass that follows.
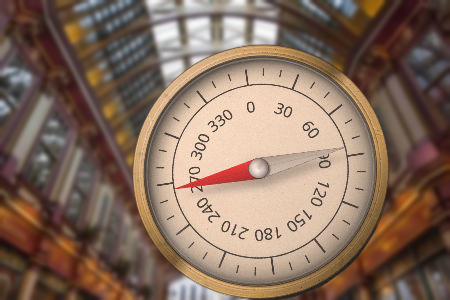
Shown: 265 °
